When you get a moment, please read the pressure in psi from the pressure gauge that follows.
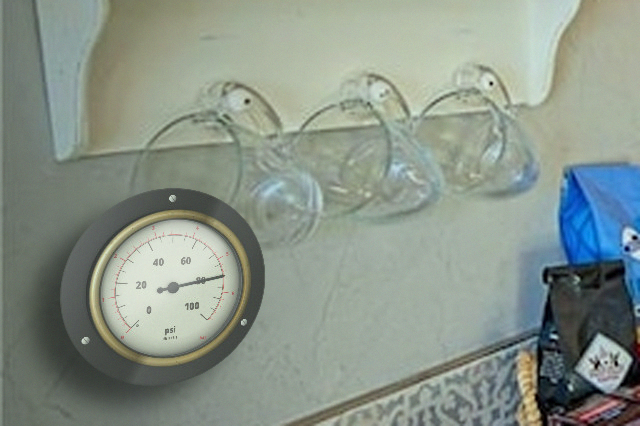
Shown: 80 psi
